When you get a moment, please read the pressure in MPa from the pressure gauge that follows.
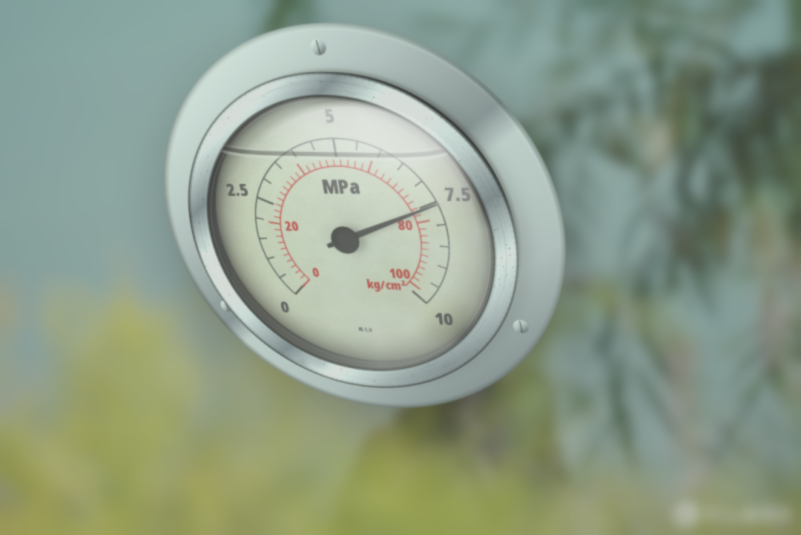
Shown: 7.5 MPa
